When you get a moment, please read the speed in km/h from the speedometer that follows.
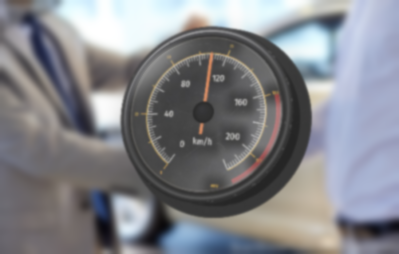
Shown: 110 km/h
